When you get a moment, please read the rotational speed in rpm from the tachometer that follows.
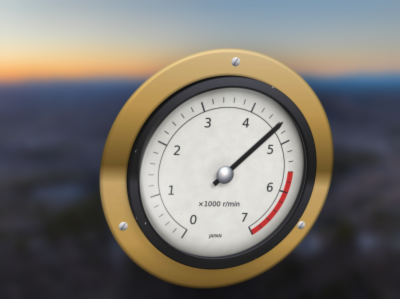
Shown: 4600 rpm
